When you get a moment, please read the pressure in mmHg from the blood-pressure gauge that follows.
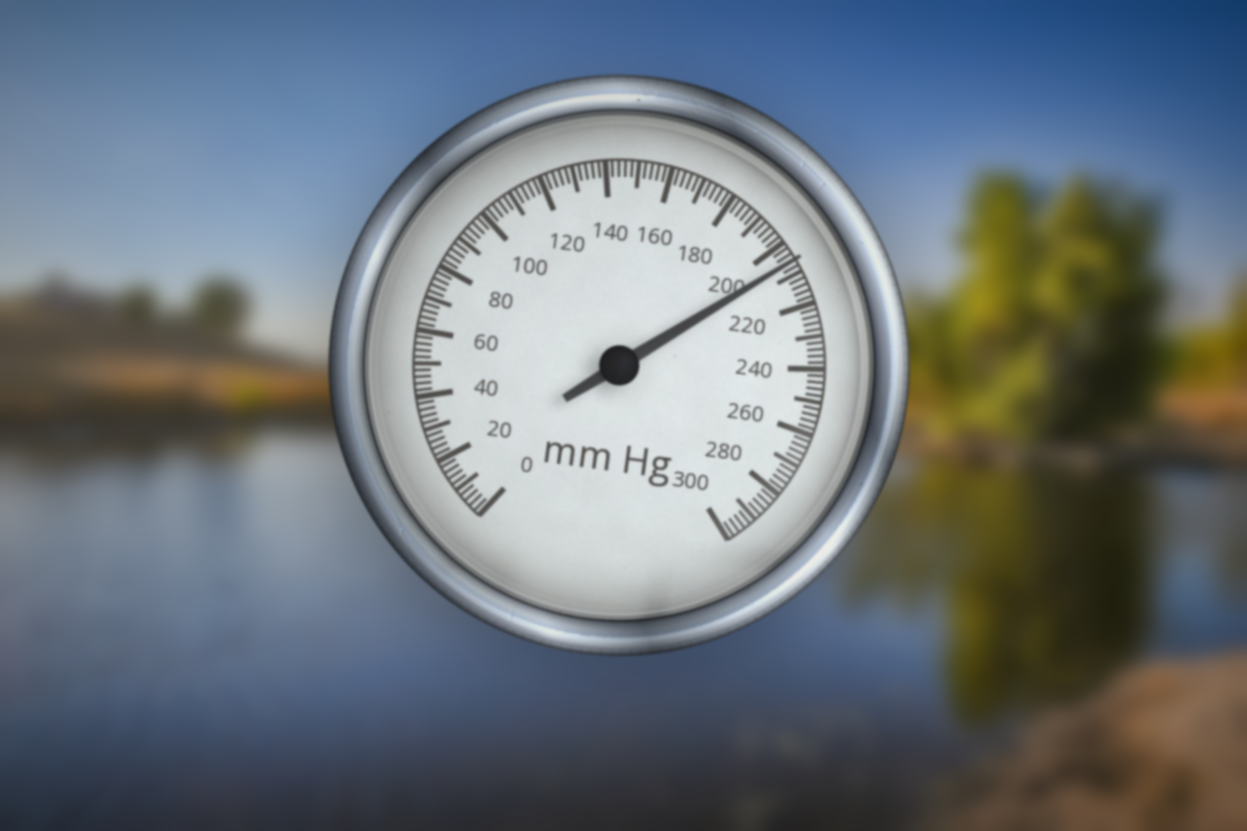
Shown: 206 mmHg
